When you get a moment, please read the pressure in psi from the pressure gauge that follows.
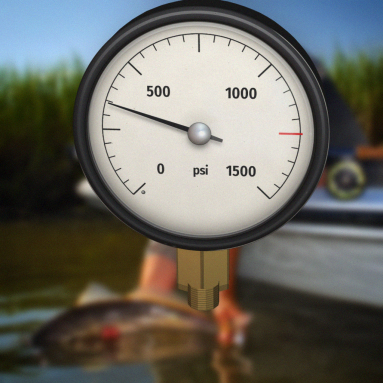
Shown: 350 psi
